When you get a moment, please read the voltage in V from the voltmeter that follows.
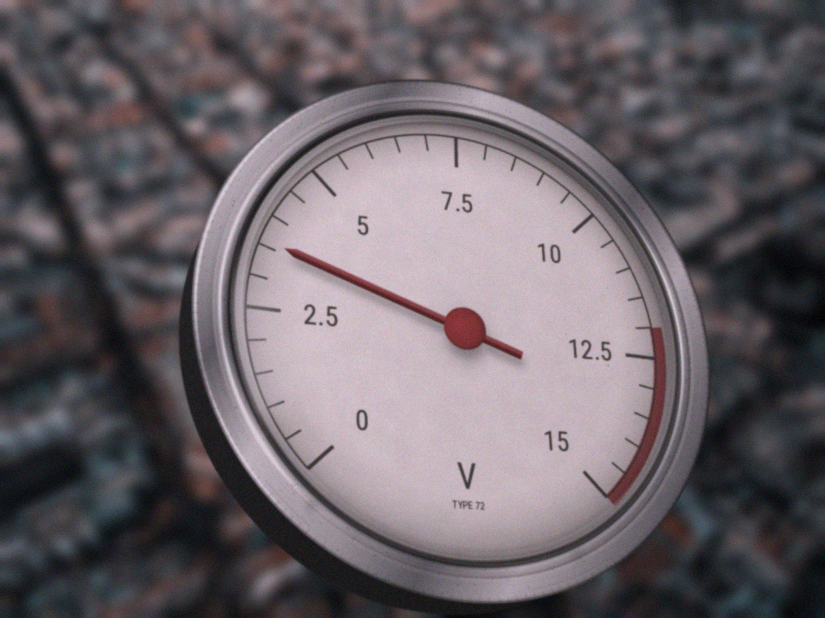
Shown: 3.5 V
